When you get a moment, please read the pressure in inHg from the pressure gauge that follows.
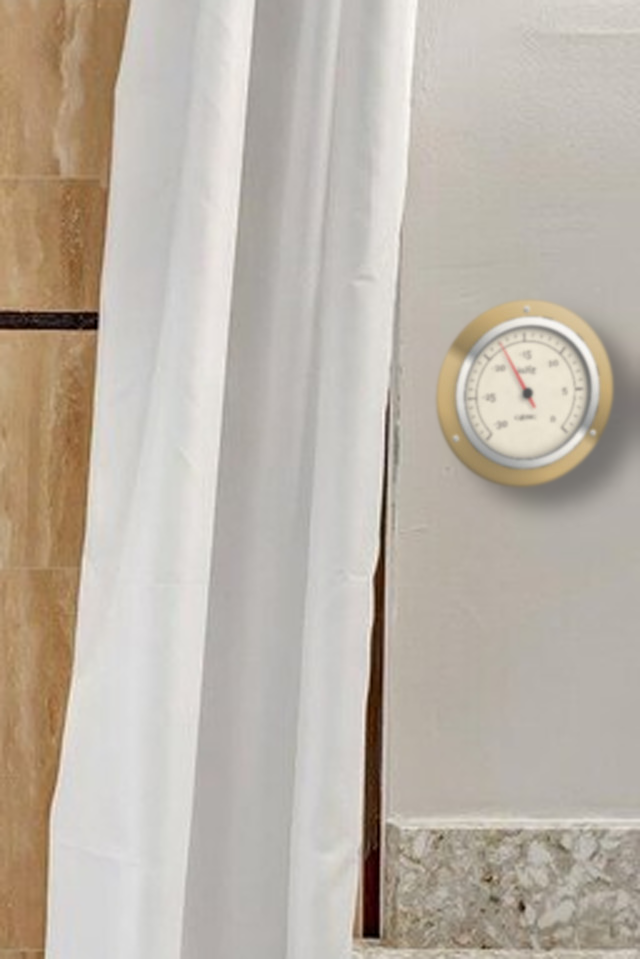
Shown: -18 inHg
